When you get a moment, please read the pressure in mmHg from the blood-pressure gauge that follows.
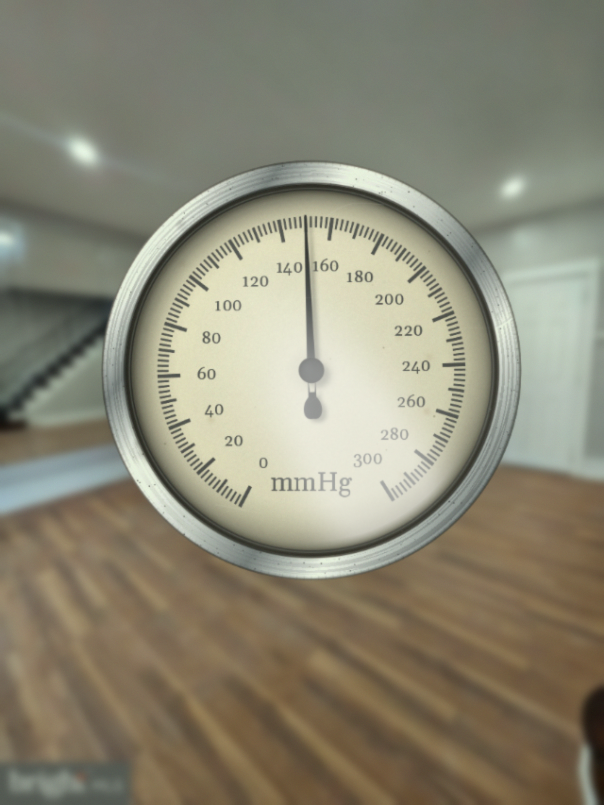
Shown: 150 mmHg
